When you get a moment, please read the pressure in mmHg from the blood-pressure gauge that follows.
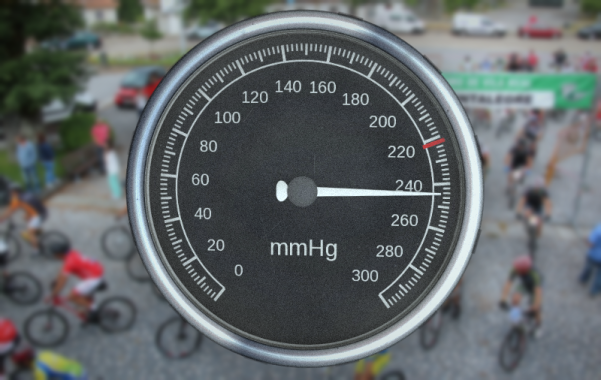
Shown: 244 mmHg
